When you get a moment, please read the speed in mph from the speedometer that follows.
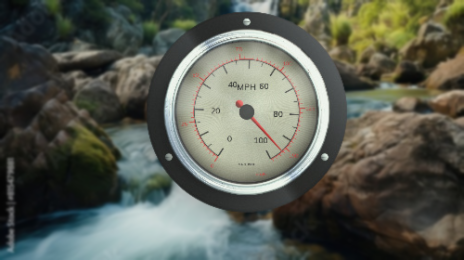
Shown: 95 mph
